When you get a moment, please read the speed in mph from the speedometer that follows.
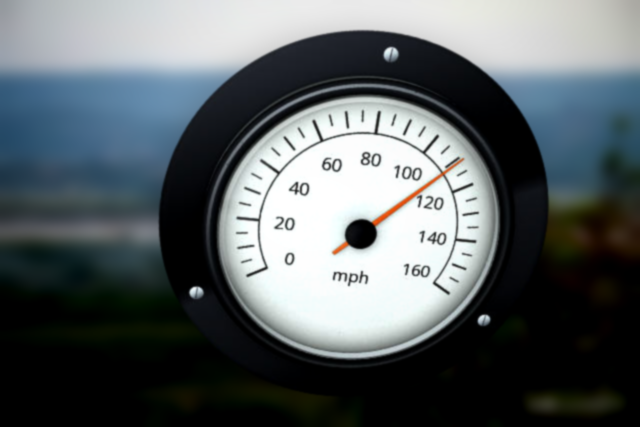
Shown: 110 mph
